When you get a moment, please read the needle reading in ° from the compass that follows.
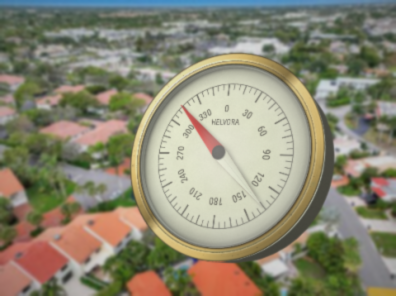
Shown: 315 °
